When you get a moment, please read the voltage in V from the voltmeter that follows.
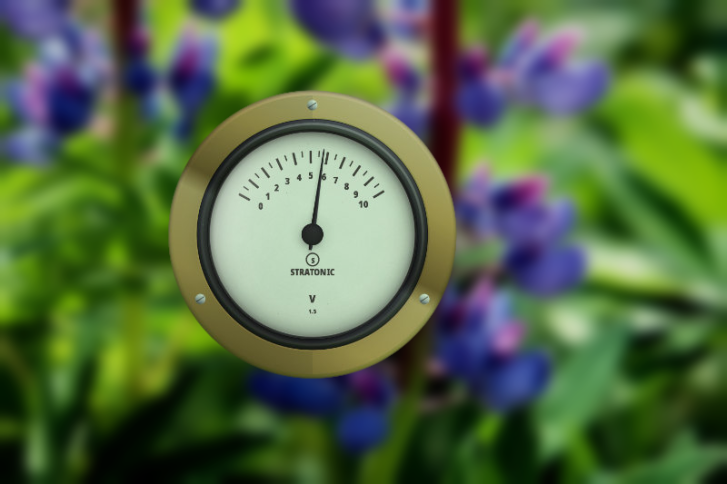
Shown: 5.75 V
